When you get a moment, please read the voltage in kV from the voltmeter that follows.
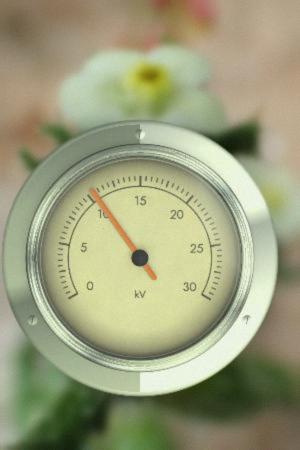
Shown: 10.5 kV
